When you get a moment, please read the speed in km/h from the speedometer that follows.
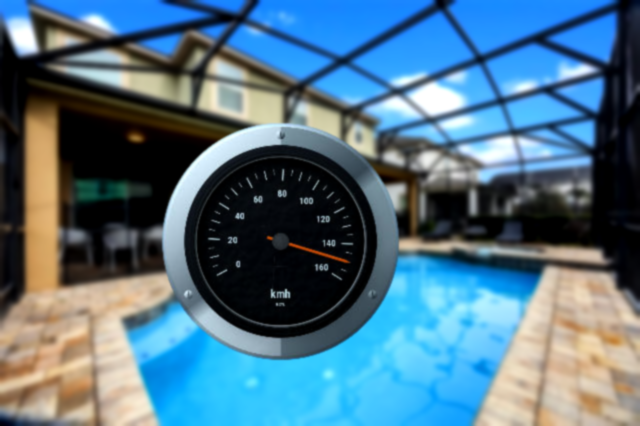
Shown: 150 km/h
